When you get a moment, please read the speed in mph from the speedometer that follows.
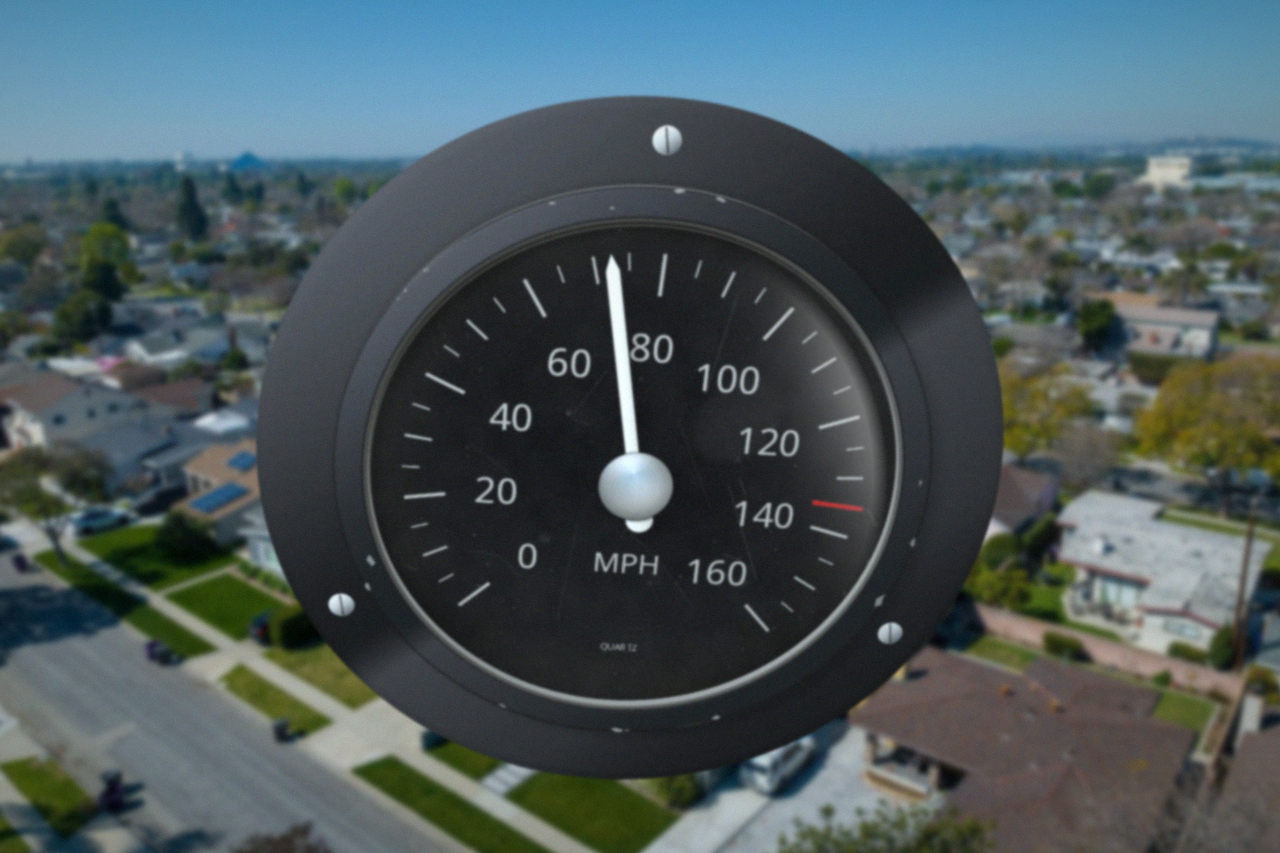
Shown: 72.5 mph
